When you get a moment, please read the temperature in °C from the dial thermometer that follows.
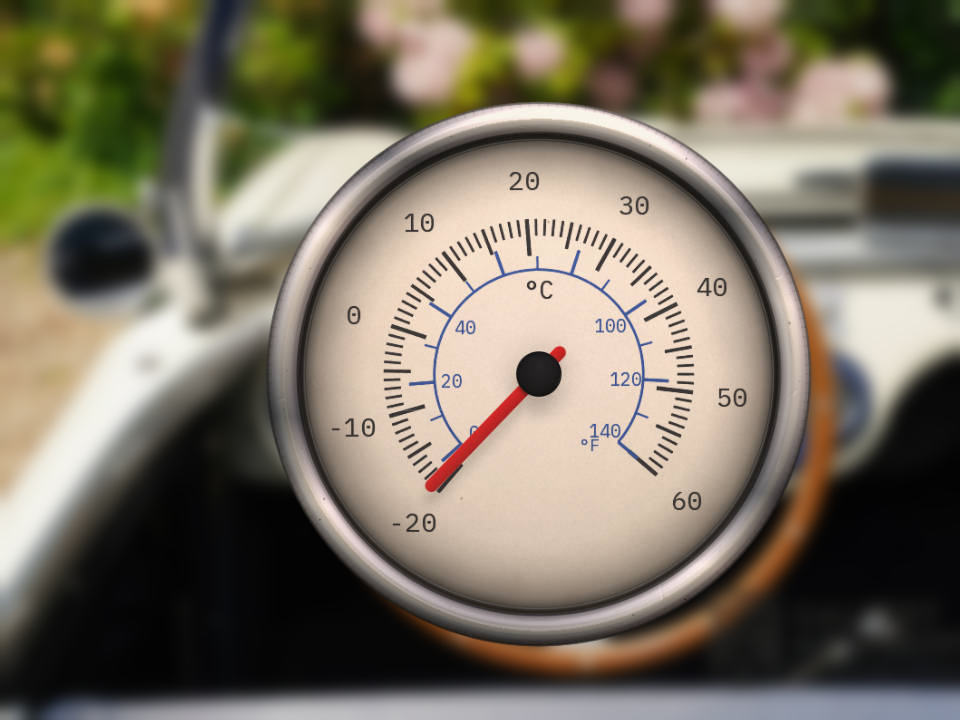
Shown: -19 °C
